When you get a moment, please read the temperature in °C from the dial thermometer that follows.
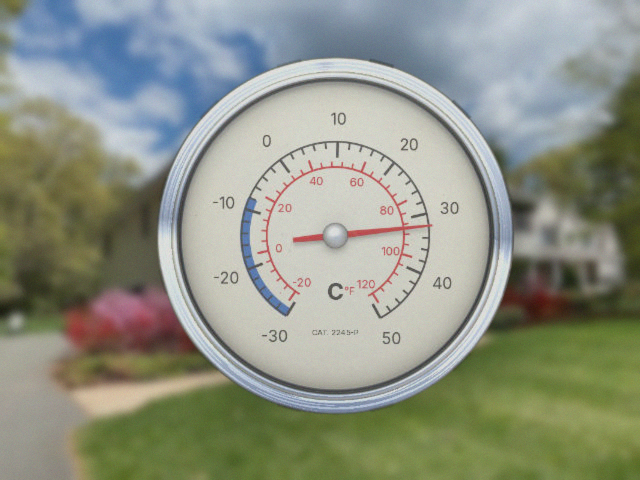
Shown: 32 °C
